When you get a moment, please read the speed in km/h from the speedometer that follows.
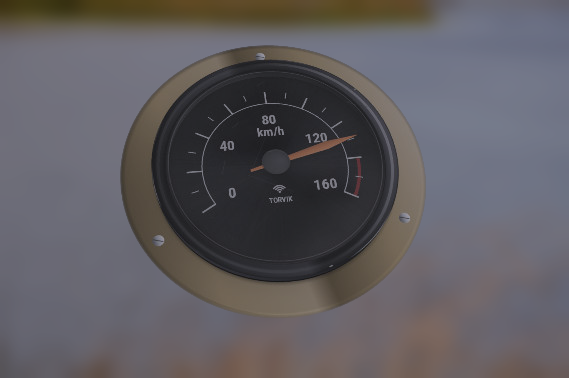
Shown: 130 km/h
